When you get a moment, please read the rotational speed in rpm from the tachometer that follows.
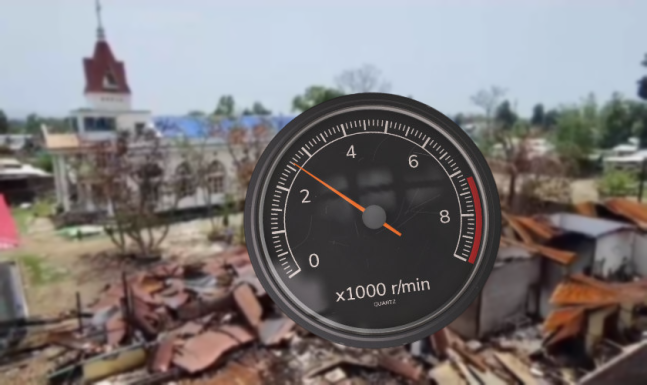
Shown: 2600 rpm
